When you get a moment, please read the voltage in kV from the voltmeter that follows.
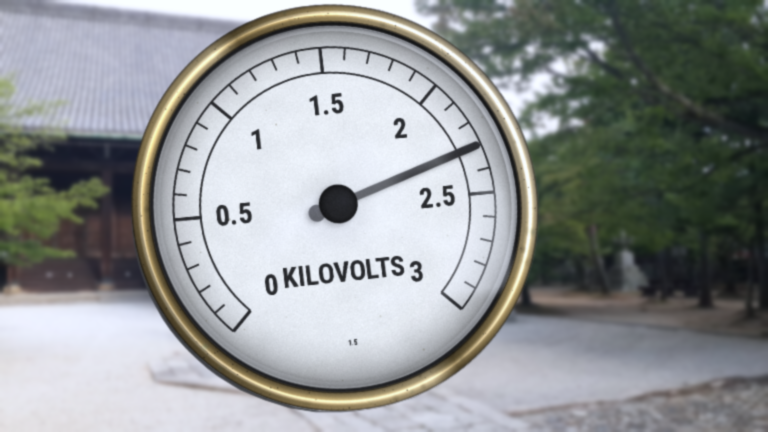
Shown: 2.3 kV
